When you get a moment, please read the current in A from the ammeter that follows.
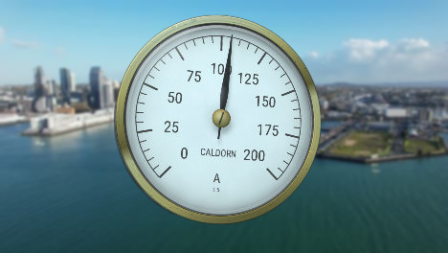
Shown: 105 A
